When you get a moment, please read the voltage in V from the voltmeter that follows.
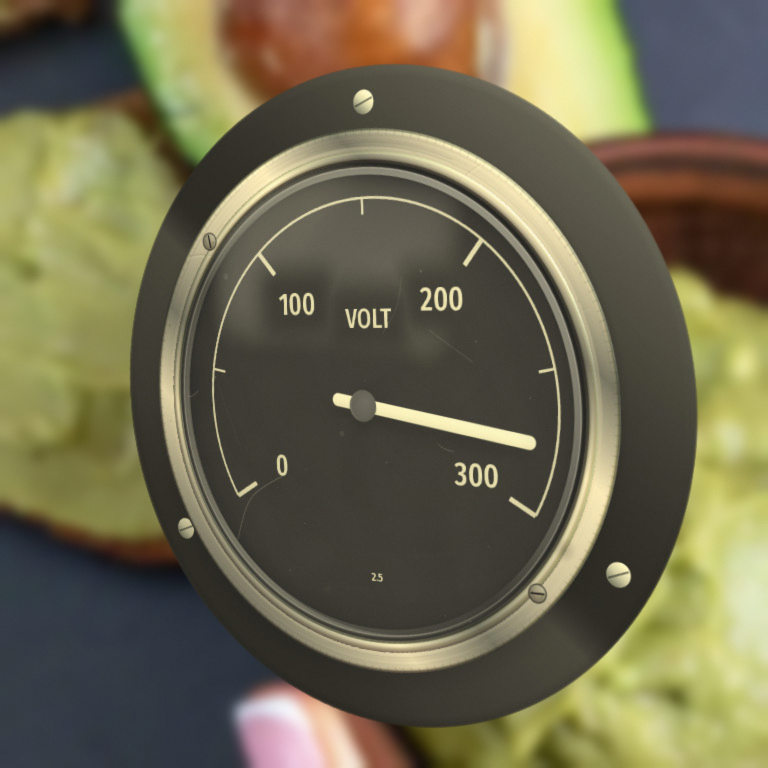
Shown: 275 V
